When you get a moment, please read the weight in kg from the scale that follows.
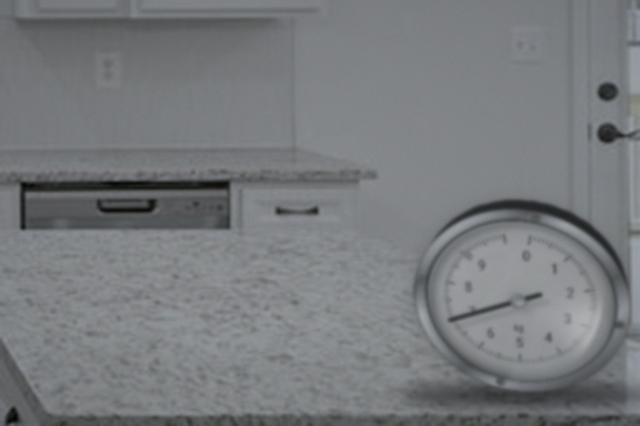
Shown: 7 kg
